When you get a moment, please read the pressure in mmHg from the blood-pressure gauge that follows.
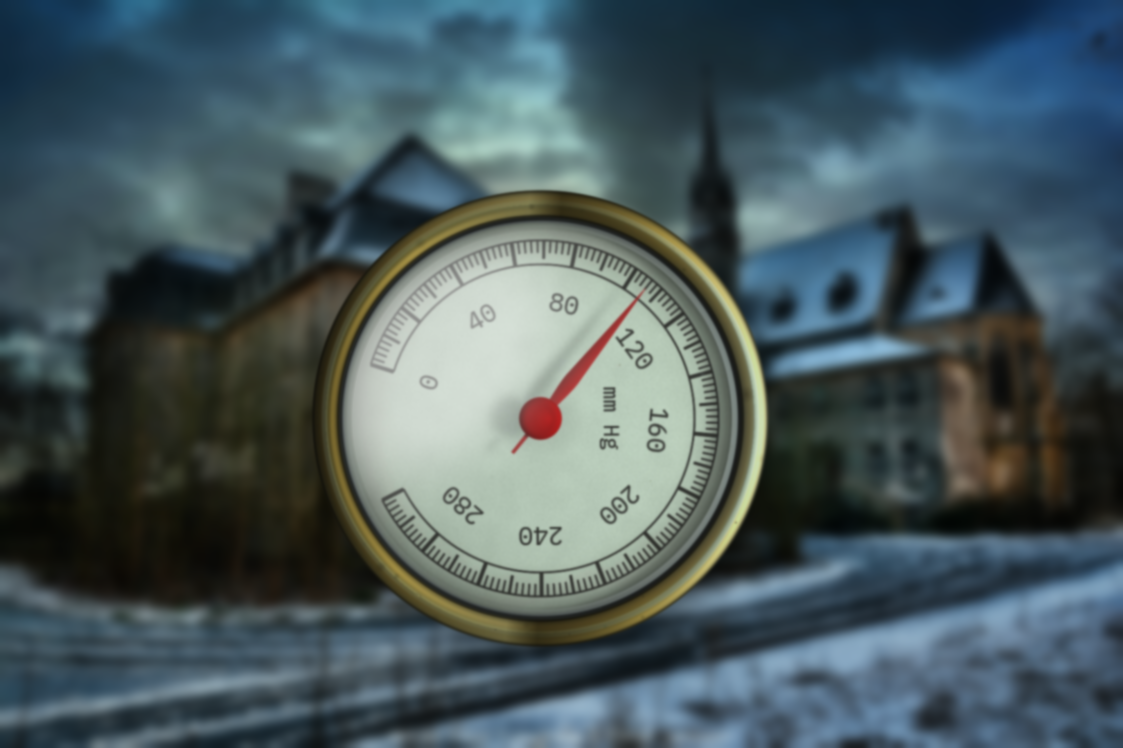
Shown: 106 mmHg
